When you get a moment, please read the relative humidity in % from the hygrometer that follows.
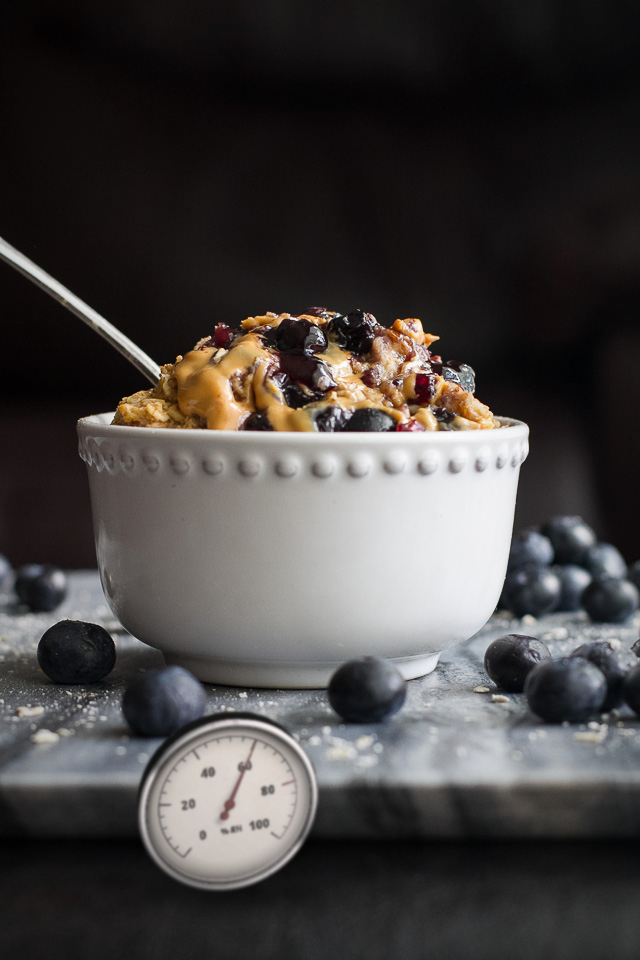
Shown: 60 %
